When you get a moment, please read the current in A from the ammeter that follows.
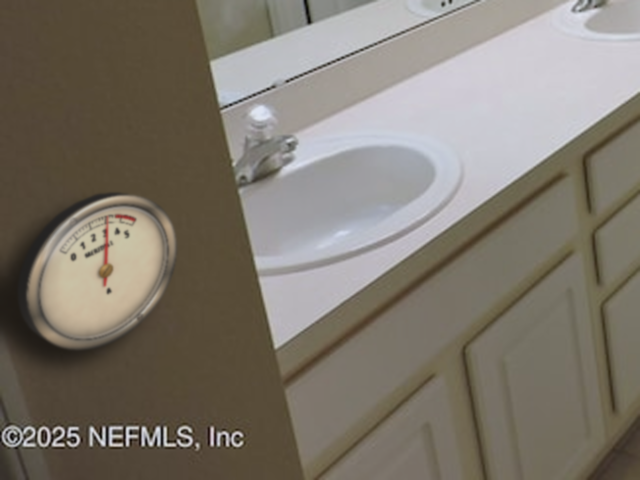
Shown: 3 A
